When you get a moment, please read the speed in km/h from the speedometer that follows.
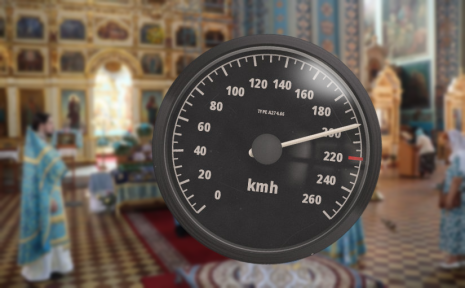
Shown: 200 km/h
